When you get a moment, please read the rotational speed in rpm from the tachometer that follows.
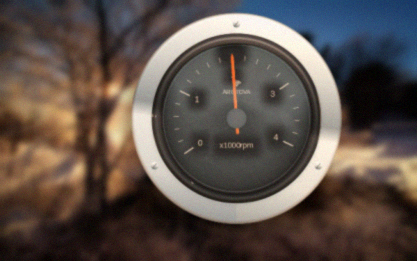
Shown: 2000 rpm
